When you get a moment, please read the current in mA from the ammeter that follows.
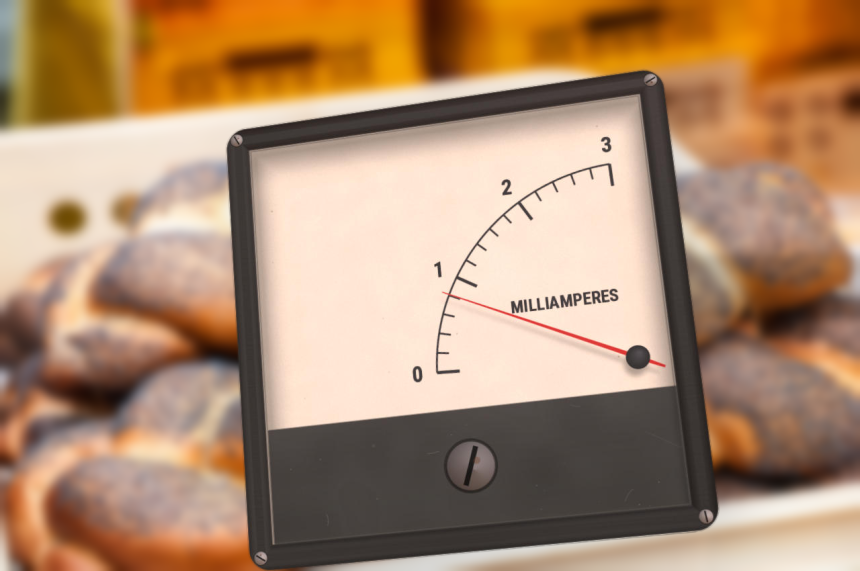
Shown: 0.8 mA
